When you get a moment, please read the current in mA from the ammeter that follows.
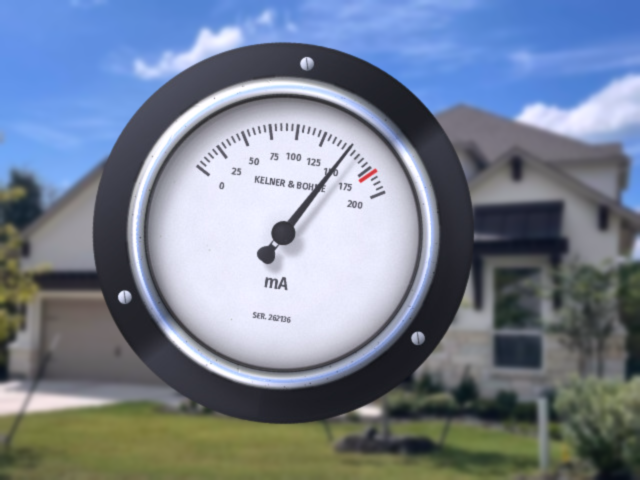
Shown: 150 mA
